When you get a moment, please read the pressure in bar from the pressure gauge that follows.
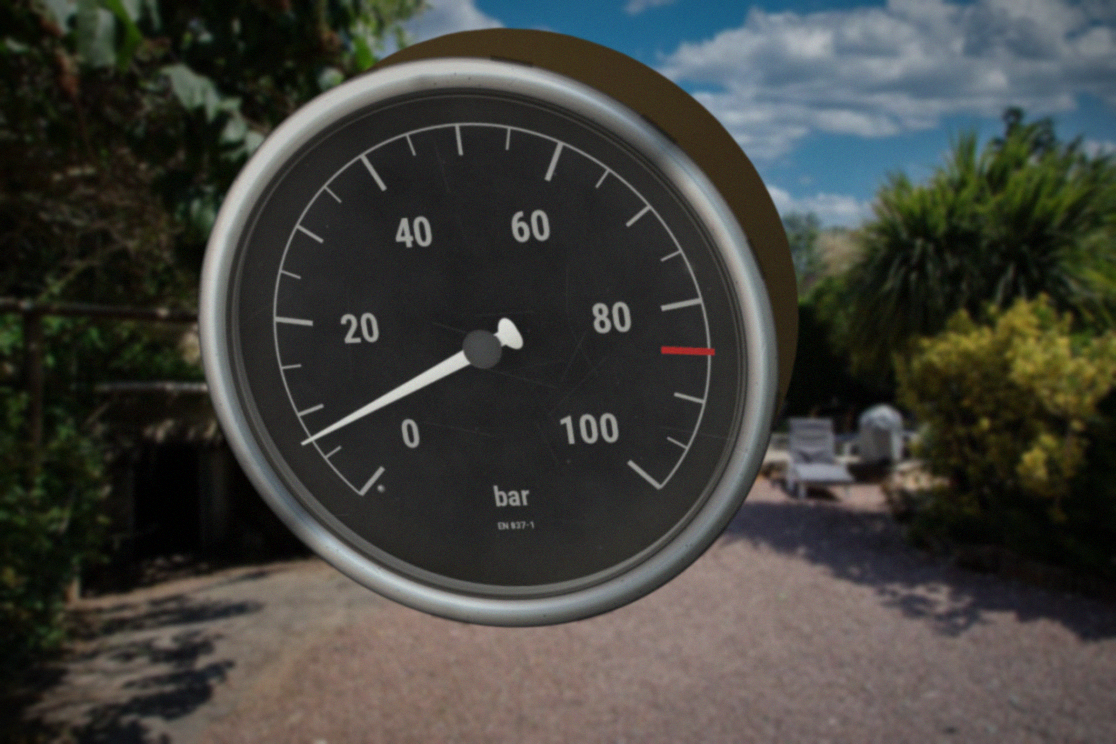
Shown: 7.5 bar
